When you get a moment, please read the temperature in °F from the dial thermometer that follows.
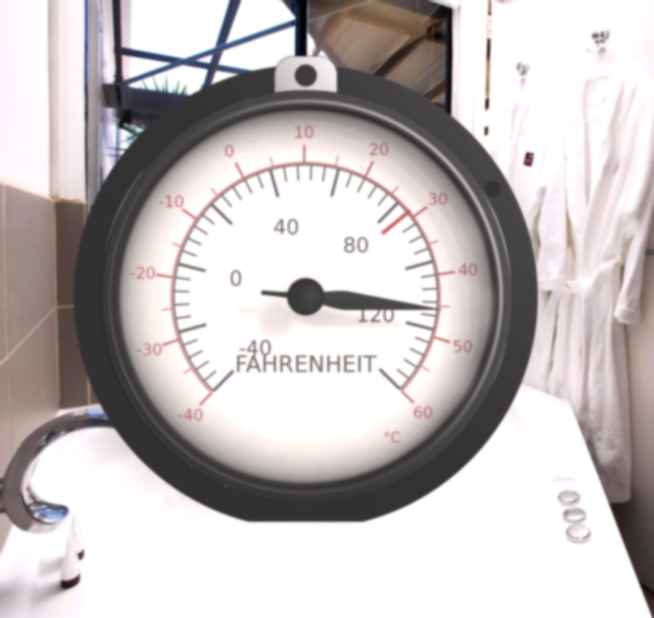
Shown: 114 °F
